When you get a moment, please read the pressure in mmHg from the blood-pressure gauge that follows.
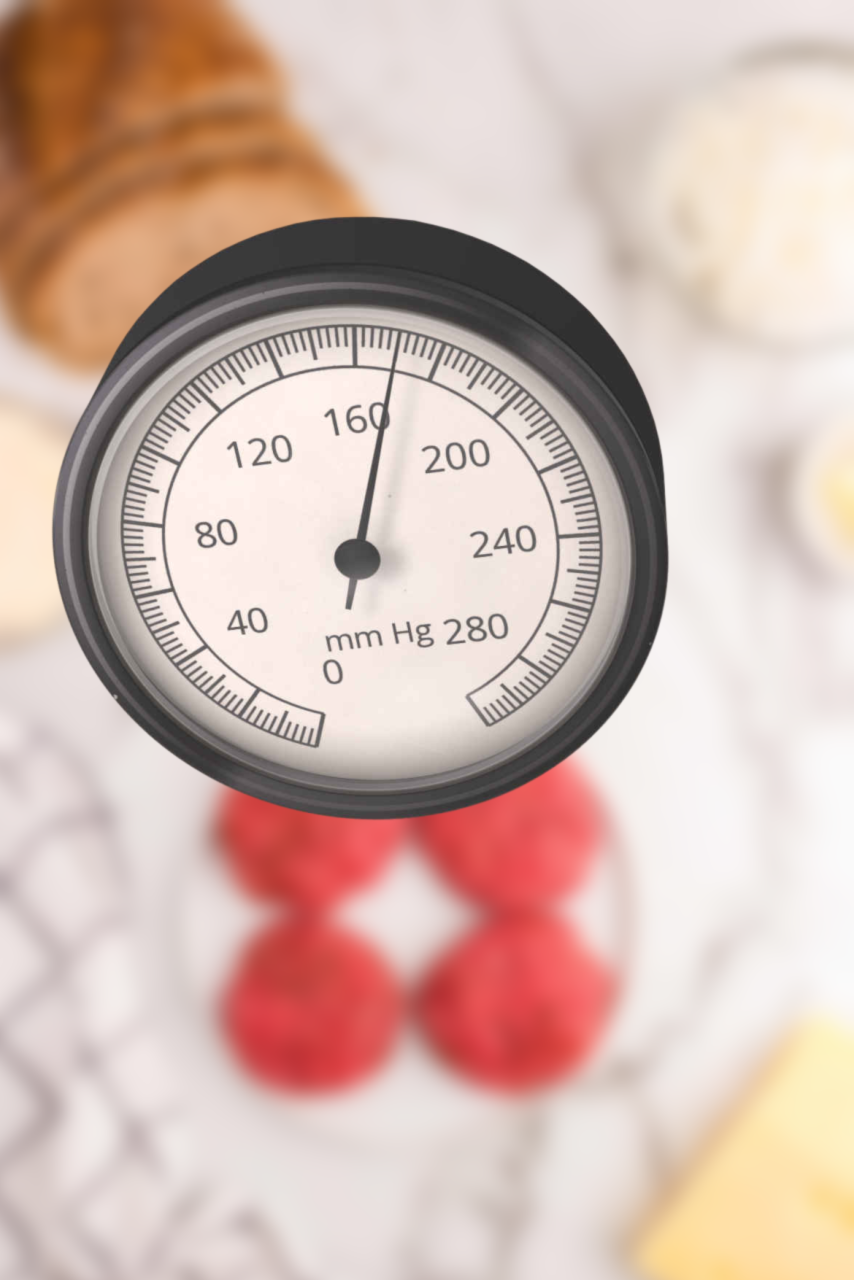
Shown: 170 mmHg
